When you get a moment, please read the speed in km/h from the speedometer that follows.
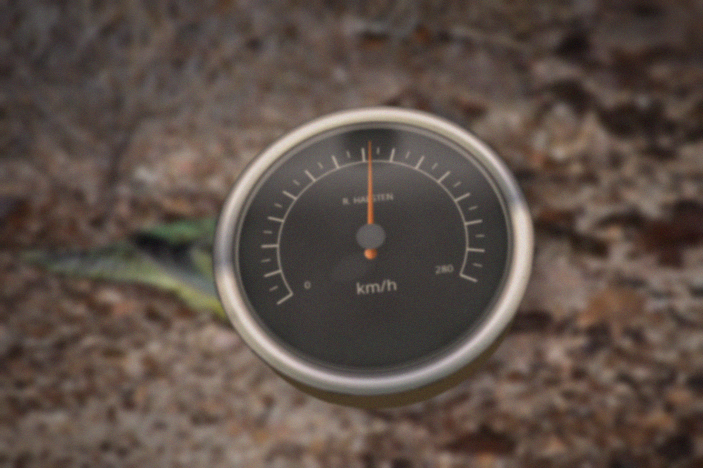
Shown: 145 km/h
